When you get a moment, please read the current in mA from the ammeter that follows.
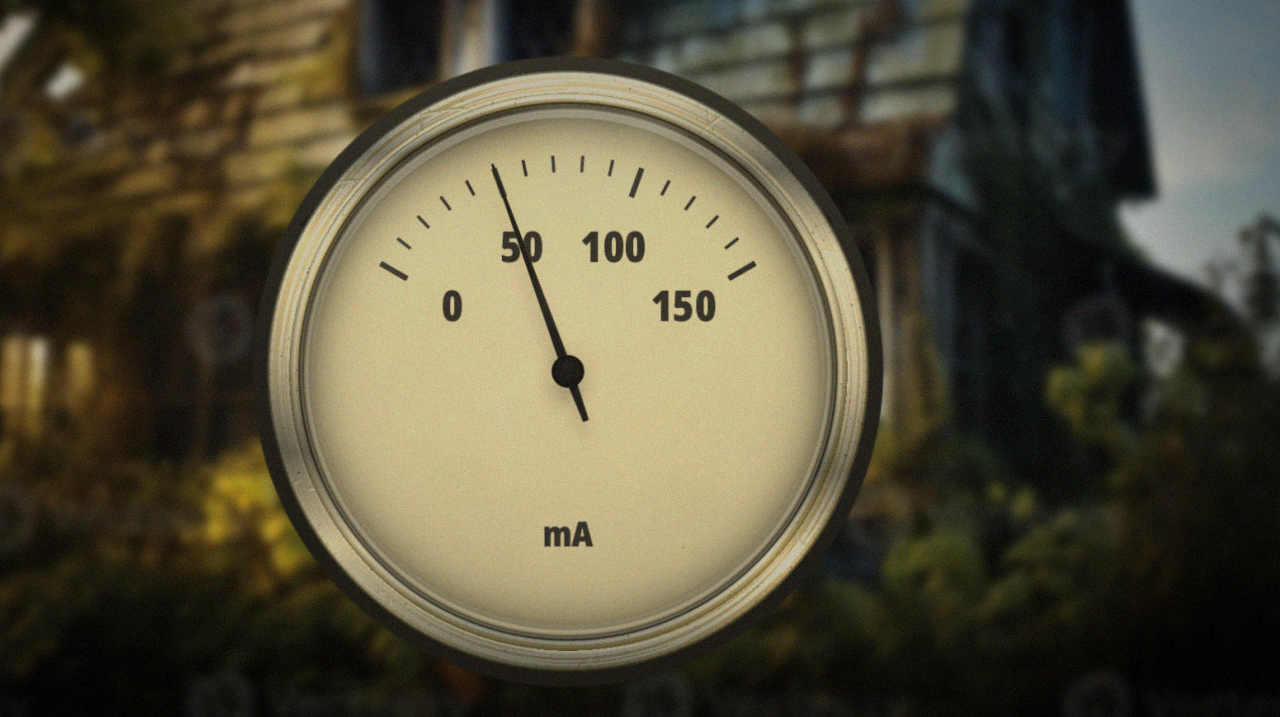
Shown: 50 mA
